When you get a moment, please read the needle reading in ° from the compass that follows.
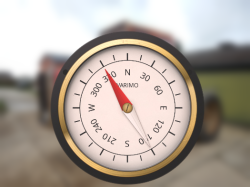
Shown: 330 °
